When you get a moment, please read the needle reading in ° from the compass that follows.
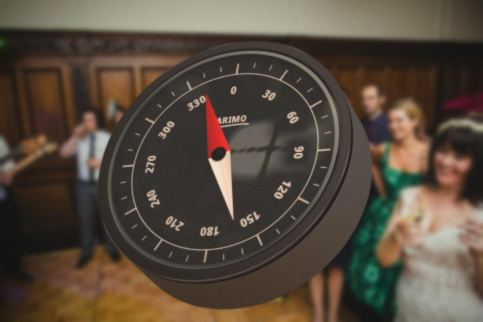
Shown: 340 °
